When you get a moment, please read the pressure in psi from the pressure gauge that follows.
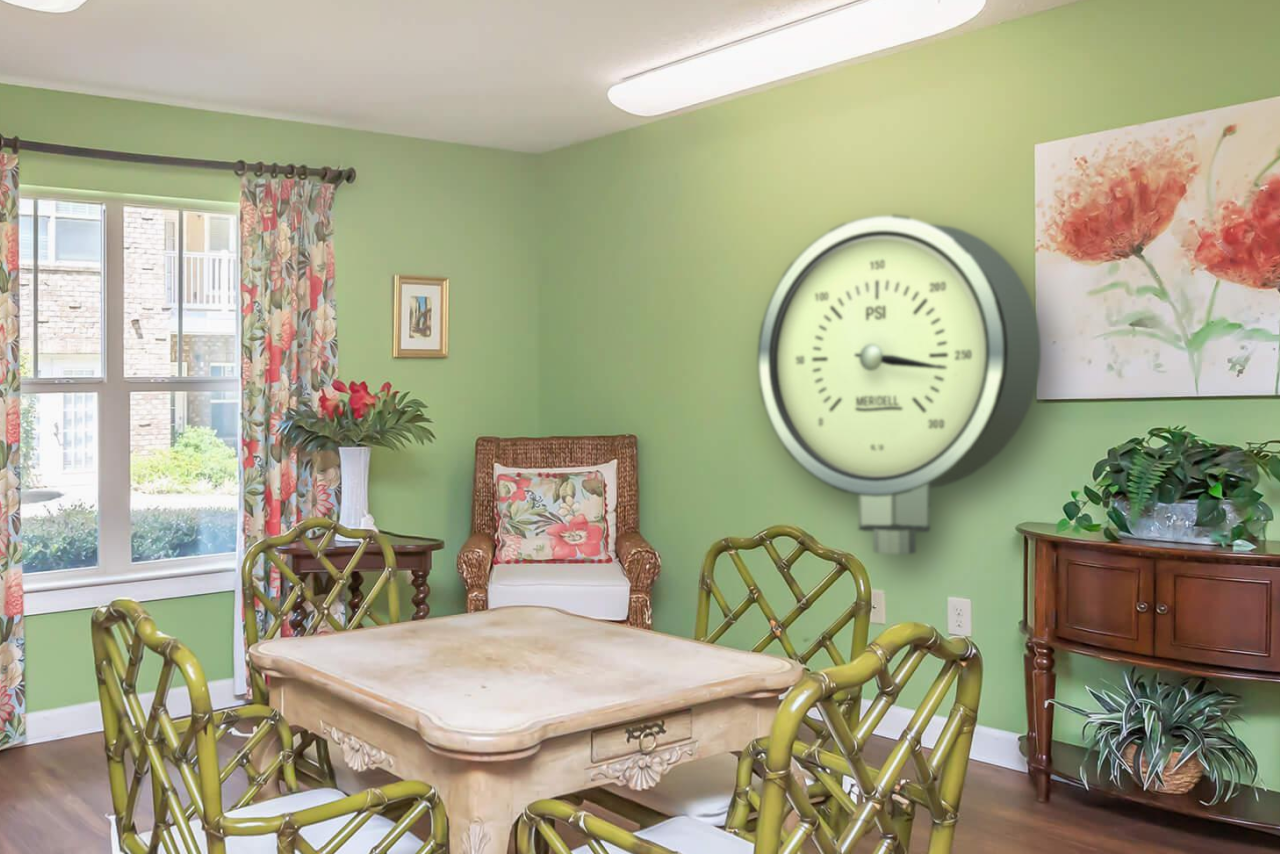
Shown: 260 psi
